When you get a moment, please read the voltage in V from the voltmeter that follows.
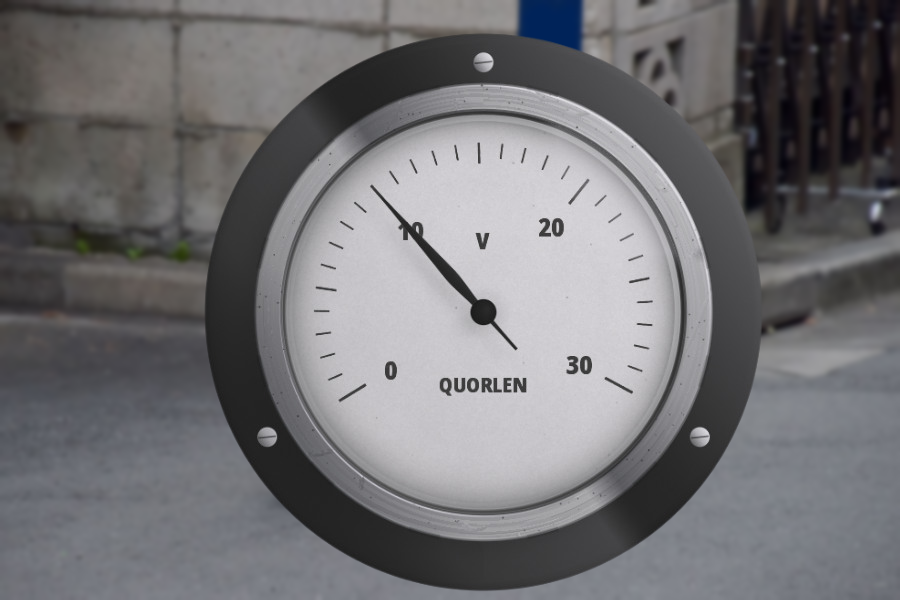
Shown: 10 V
